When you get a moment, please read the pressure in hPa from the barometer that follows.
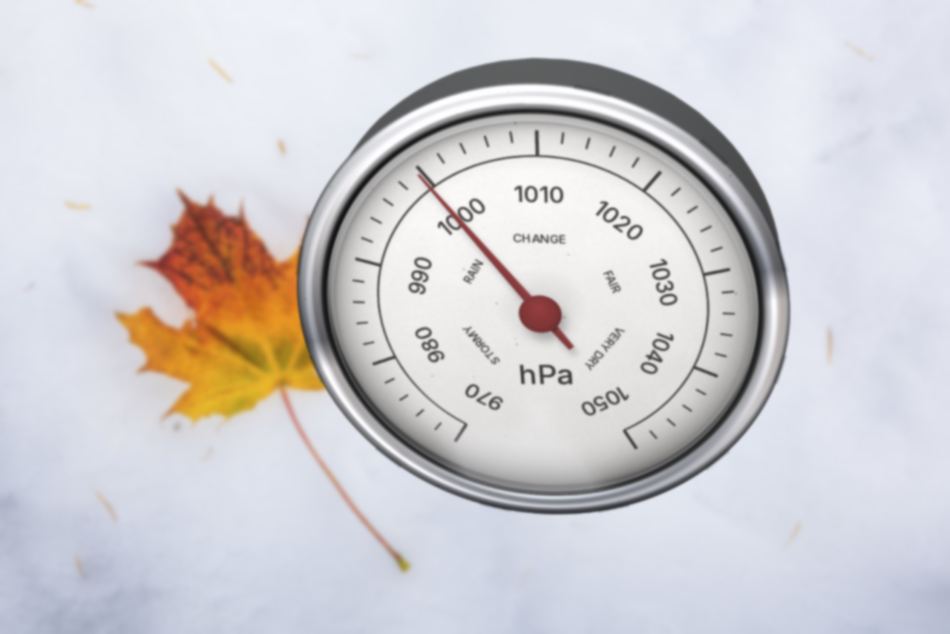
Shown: 1000 hPa
